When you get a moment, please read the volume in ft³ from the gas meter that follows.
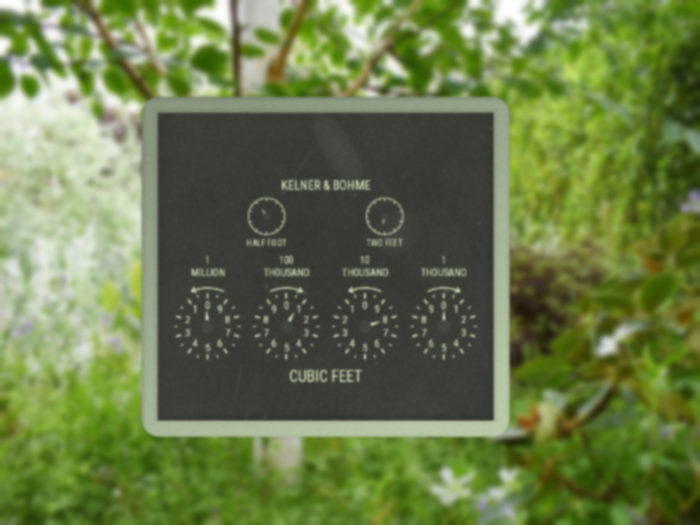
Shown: 8000 ft³
